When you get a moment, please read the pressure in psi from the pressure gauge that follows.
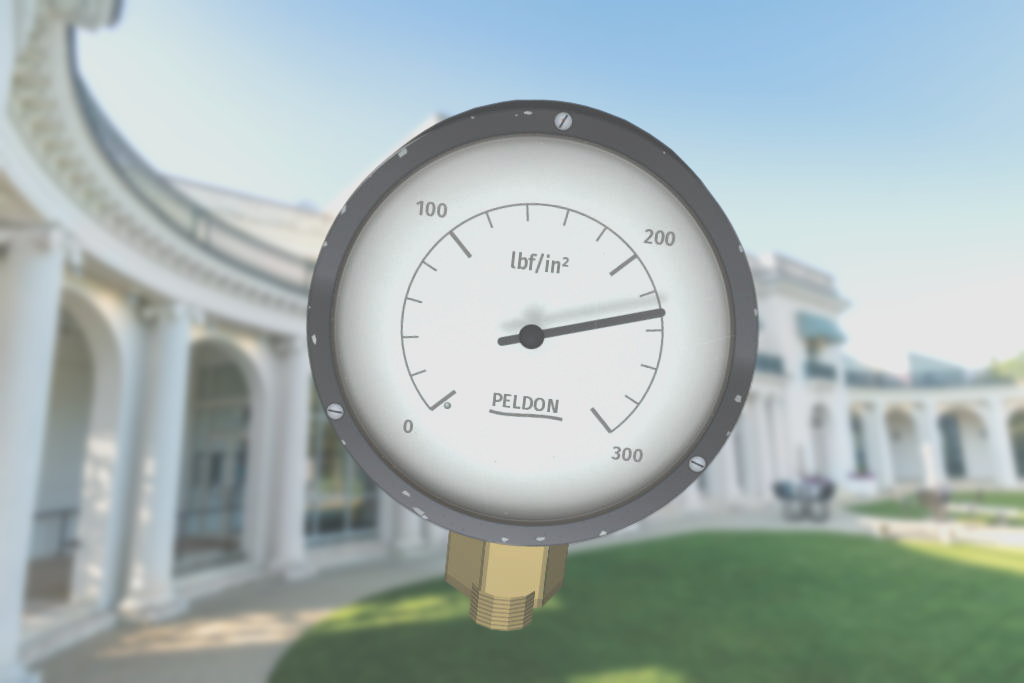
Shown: 230 psi
